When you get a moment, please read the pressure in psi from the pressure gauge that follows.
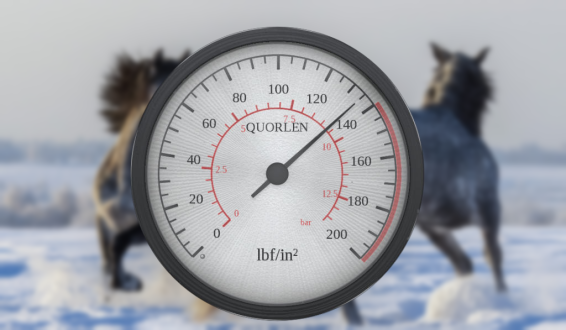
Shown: 135 psi
